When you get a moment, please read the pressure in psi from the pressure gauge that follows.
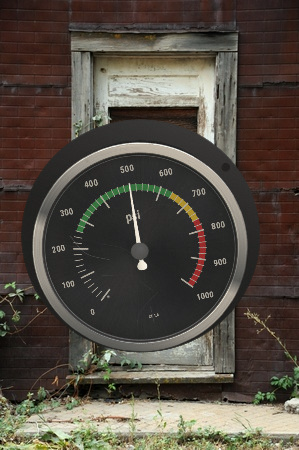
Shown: 500 psi
